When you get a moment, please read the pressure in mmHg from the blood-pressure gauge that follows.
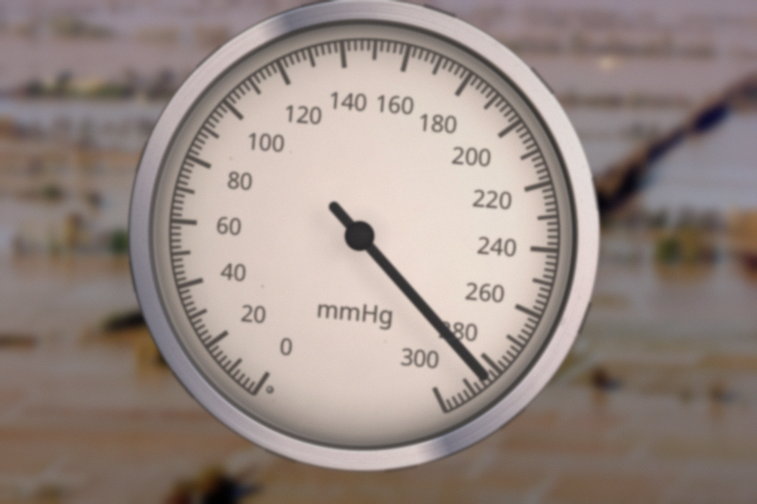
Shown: 284 mmHg
